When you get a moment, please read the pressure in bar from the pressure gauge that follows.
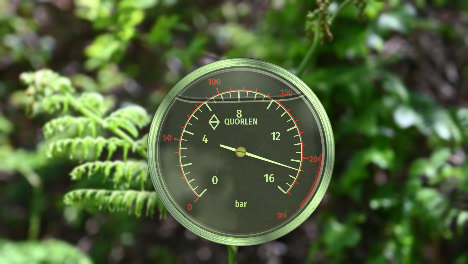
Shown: 14.5 bar
